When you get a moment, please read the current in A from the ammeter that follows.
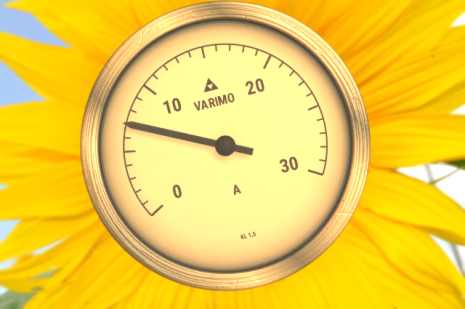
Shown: 7 A
